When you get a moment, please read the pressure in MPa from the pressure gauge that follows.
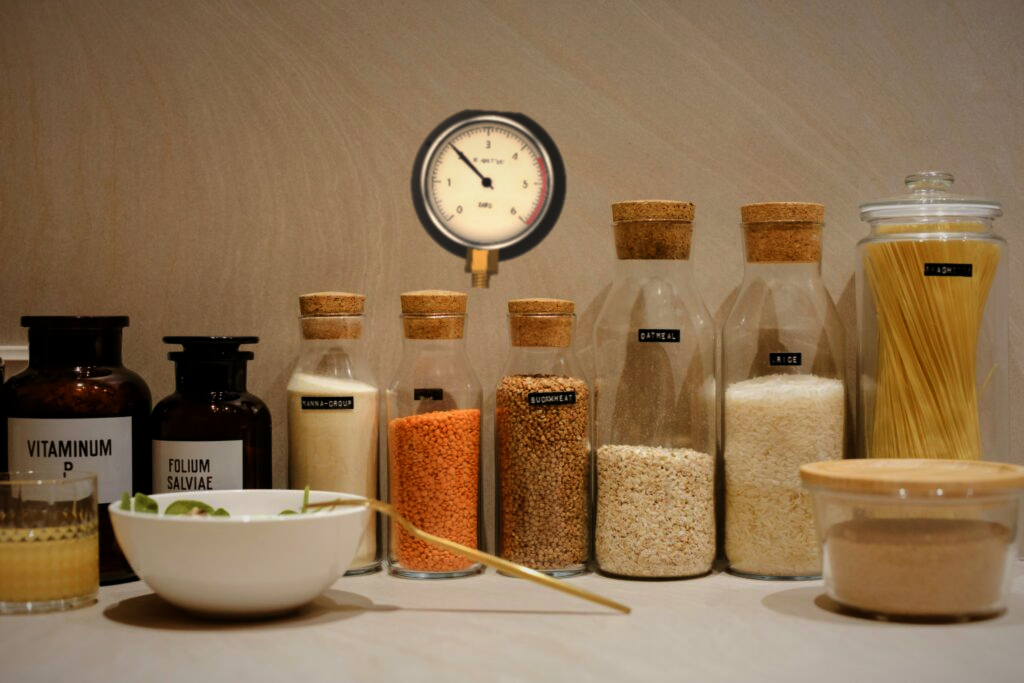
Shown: 2 MPa
